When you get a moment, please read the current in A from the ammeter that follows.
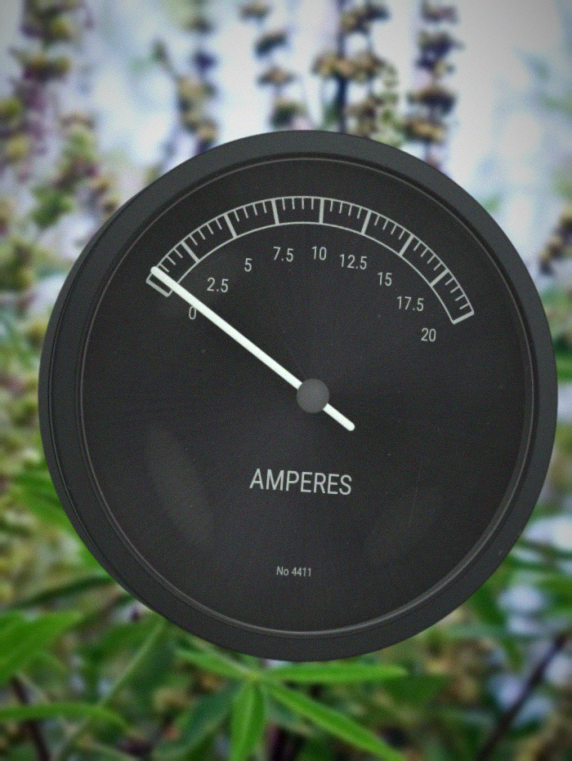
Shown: 0.5 A
